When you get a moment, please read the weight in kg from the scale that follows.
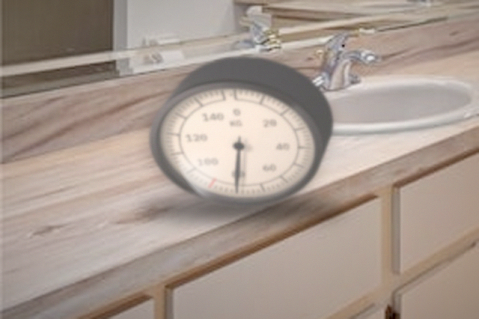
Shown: 80 kg
